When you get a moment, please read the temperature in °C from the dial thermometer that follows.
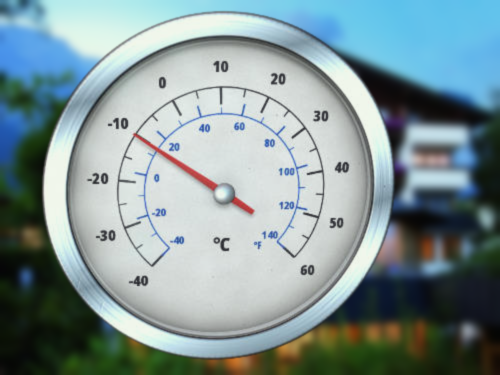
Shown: -10 °C
